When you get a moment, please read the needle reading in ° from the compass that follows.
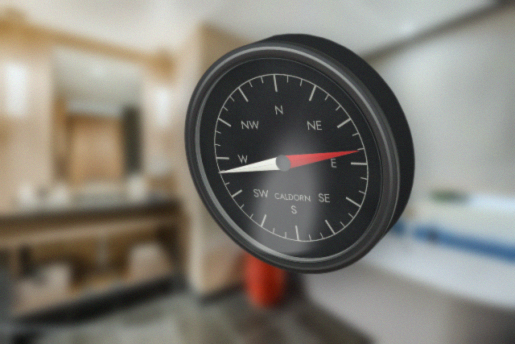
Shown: 80 °
